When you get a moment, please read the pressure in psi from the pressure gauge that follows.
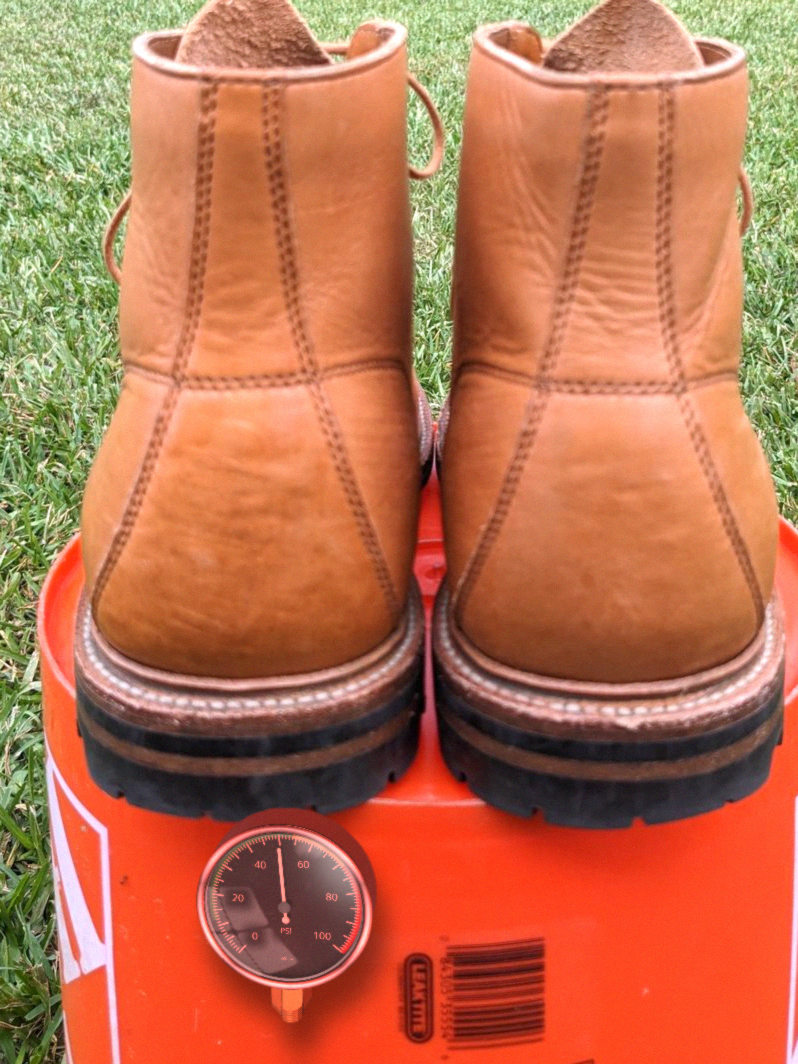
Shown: 50 psi
